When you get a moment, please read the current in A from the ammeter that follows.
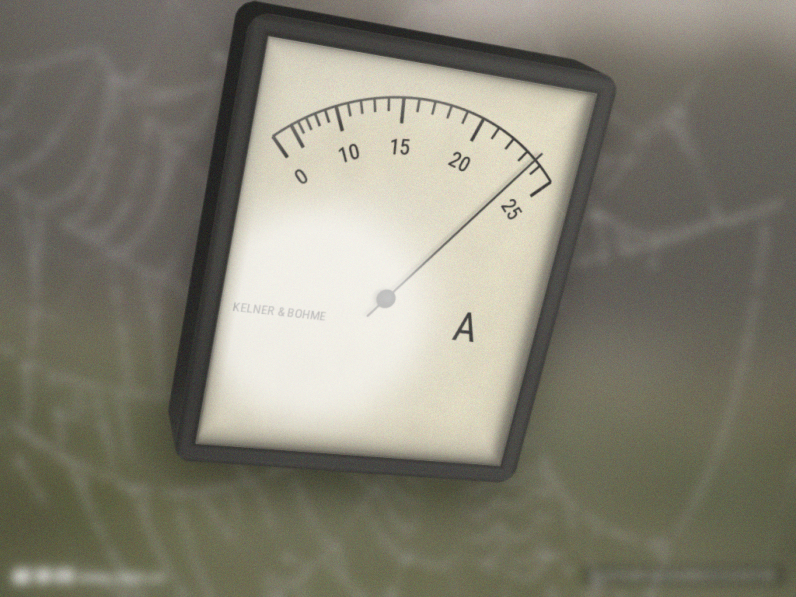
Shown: 23.5 A
